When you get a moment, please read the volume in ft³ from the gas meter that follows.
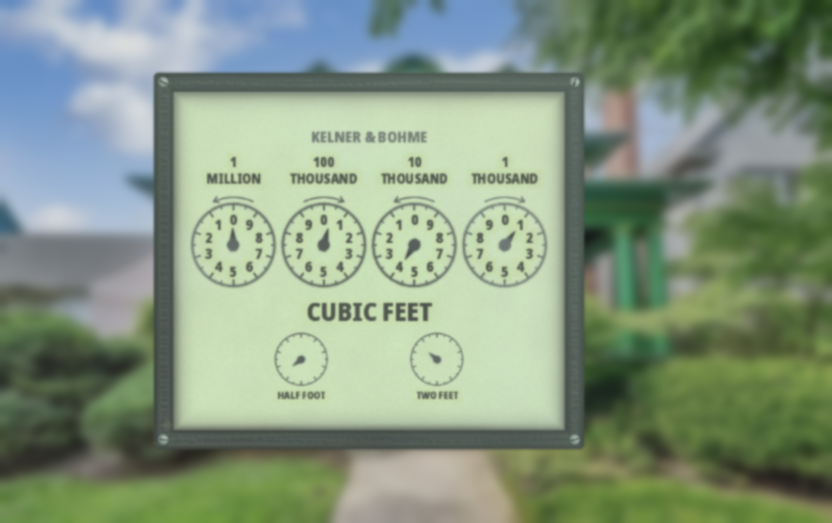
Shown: 4100 ft³
